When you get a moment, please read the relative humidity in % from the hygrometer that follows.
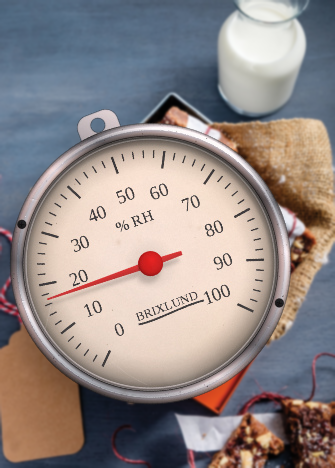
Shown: 17 %
